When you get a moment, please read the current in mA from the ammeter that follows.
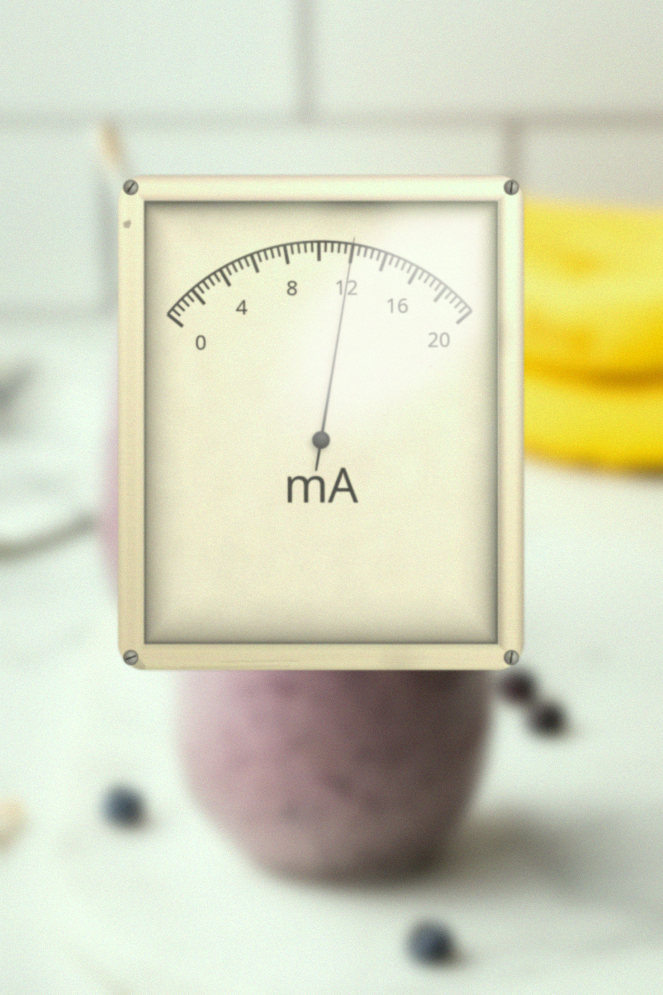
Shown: 12 mA
